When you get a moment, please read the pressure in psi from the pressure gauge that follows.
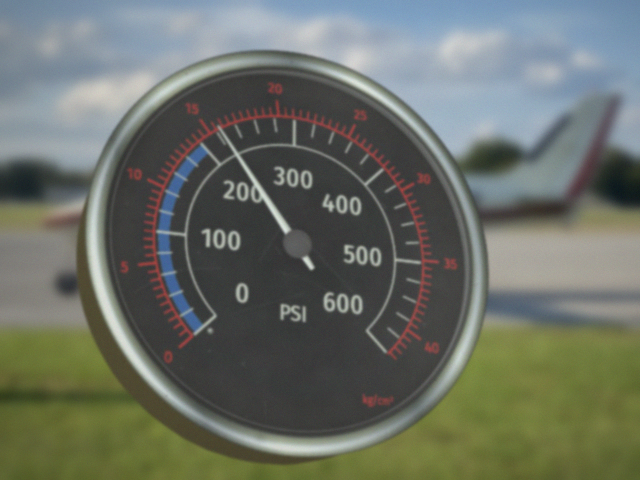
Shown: 220 psi
